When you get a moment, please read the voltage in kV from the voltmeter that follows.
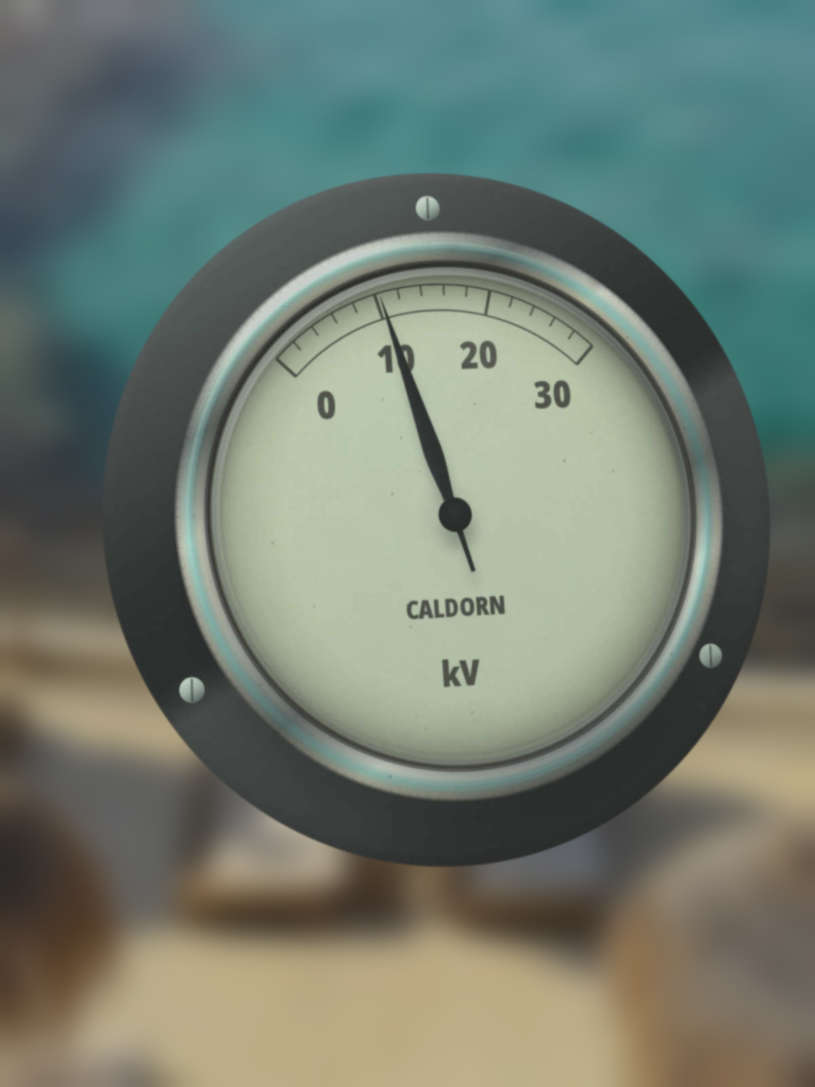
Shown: 10 kV
